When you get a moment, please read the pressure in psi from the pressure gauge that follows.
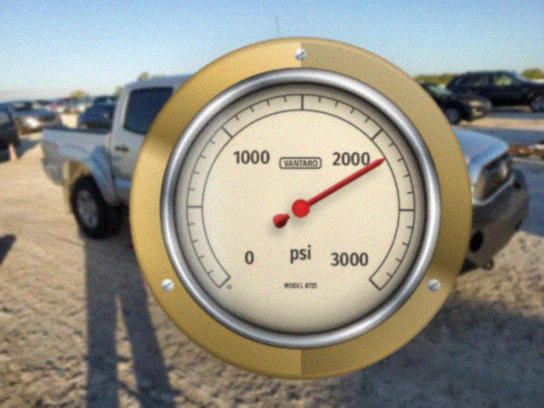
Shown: 2150 psi
